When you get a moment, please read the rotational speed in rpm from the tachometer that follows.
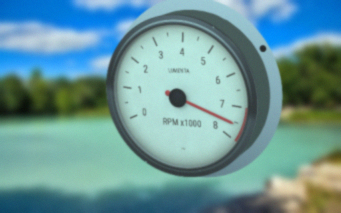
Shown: 7500 rpm
